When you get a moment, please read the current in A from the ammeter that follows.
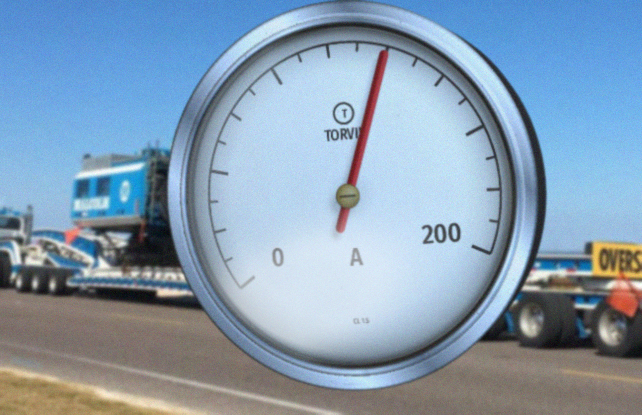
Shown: 120 A
